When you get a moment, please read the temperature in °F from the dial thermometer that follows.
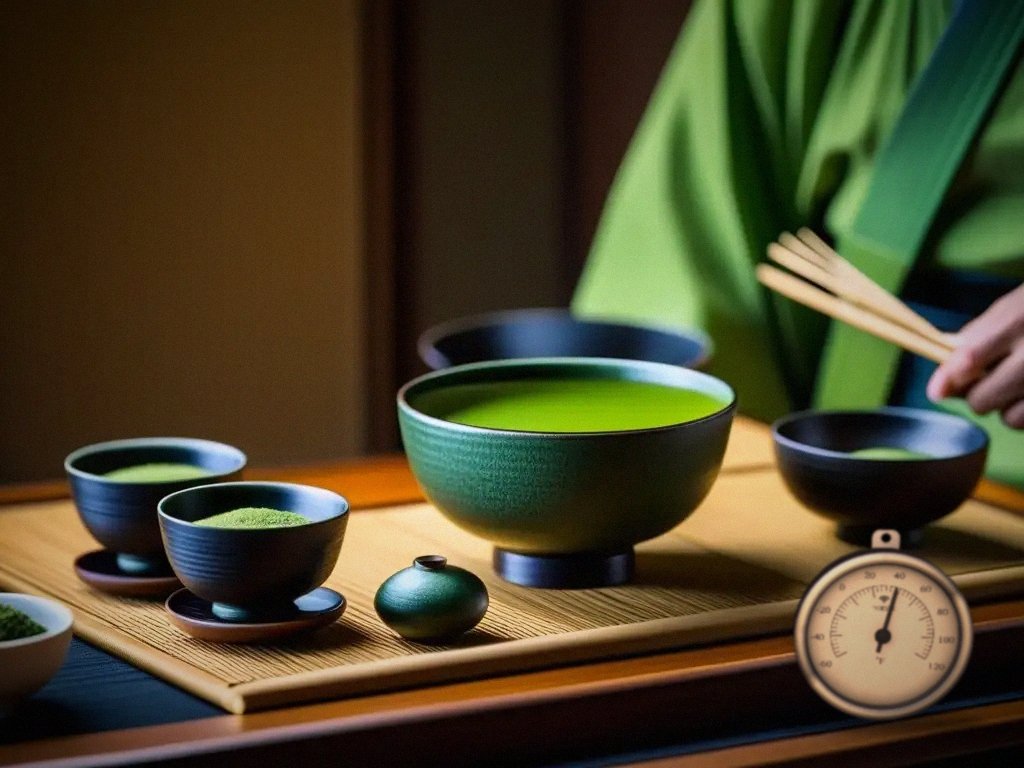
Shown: 40 °F
